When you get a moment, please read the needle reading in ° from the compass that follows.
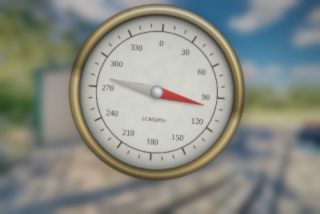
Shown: 100 °
